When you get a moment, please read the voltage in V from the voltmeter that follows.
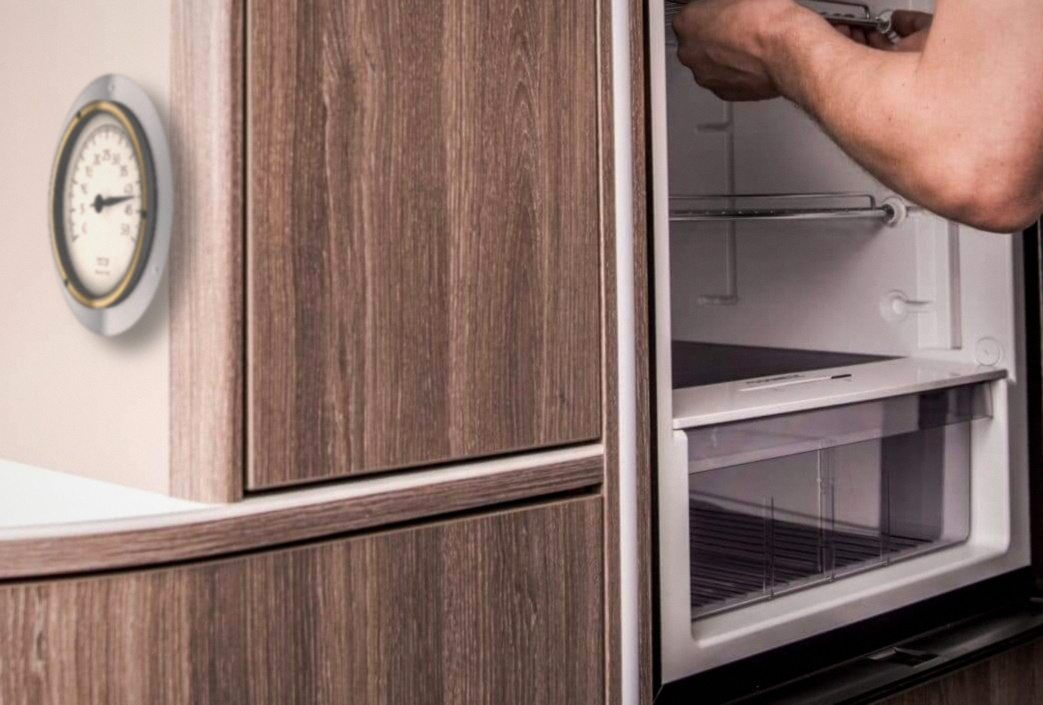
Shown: 42.5 V
